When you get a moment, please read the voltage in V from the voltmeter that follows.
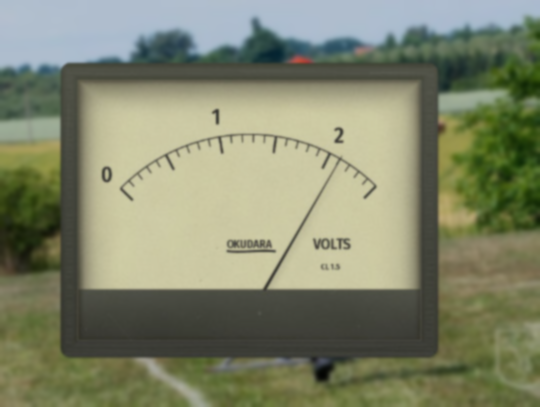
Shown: 2.1 V
